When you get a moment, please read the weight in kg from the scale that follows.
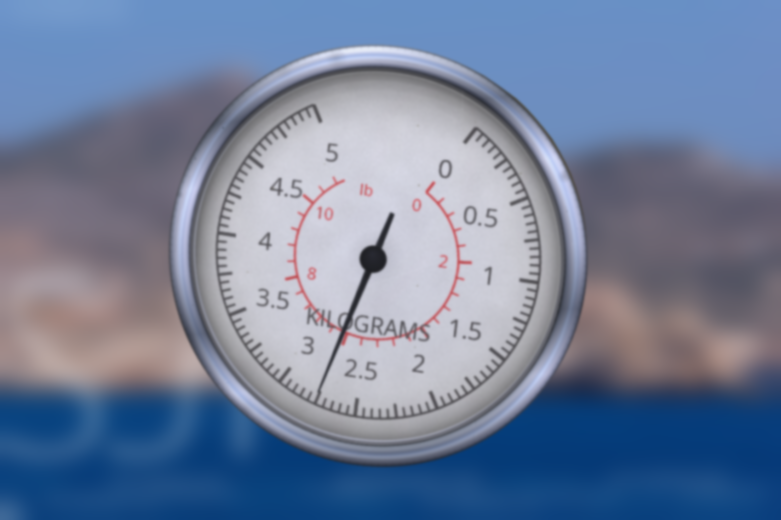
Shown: 2.75 kg
